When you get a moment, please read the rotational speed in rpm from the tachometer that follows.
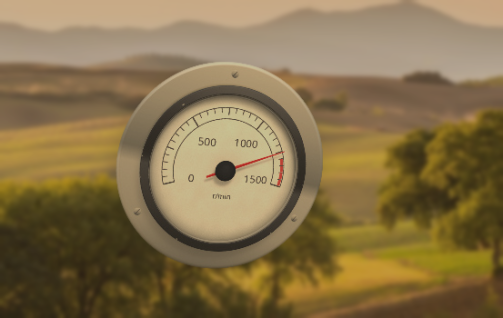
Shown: 1250 rpm
